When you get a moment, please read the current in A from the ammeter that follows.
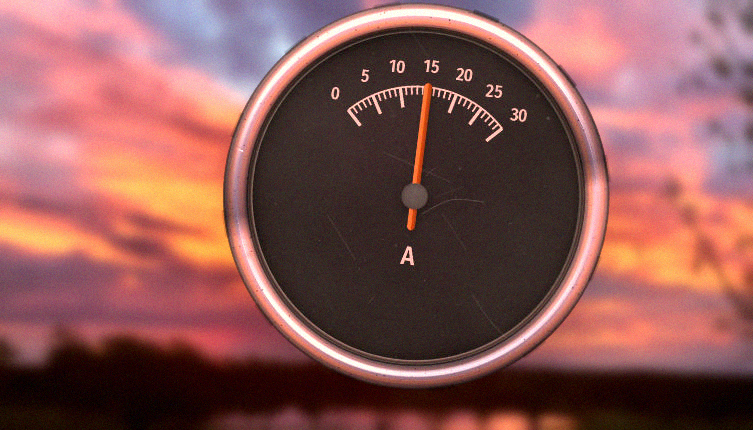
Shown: 15 A
